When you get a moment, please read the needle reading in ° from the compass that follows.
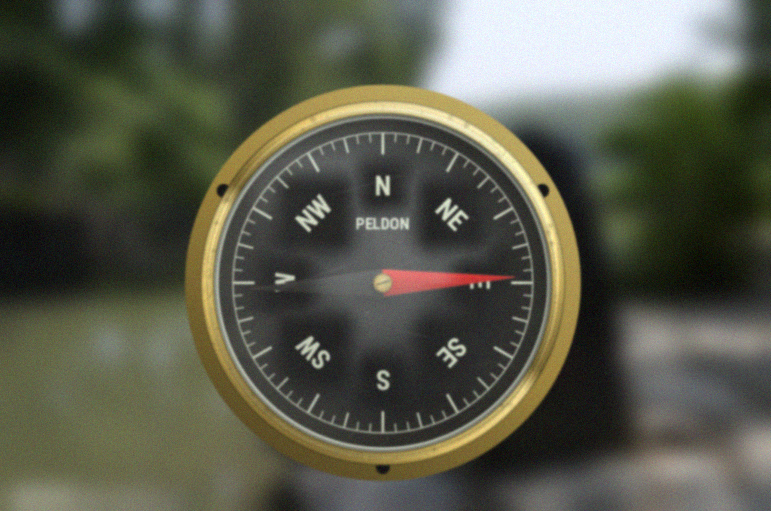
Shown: 87.5 °
